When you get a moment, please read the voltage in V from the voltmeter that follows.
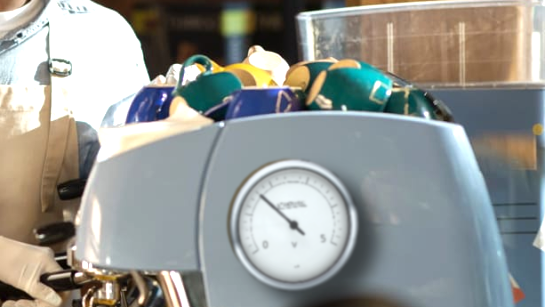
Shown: 1.6 V
